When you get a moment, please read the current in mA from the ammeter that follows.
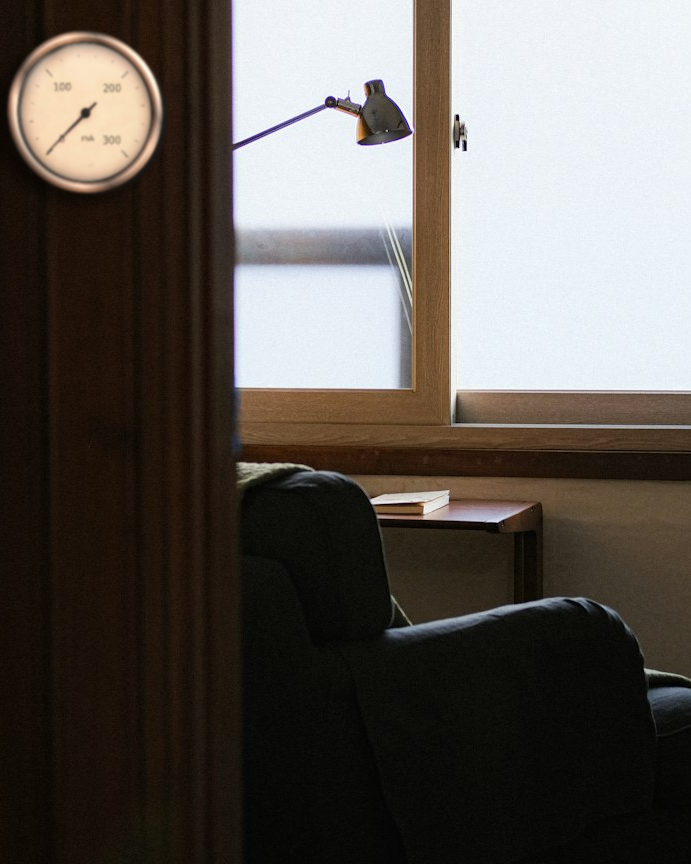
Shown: 0 mA
